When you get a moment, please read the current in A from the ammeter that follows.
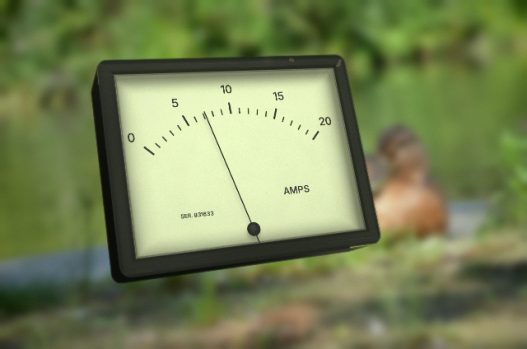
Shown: 7 A
